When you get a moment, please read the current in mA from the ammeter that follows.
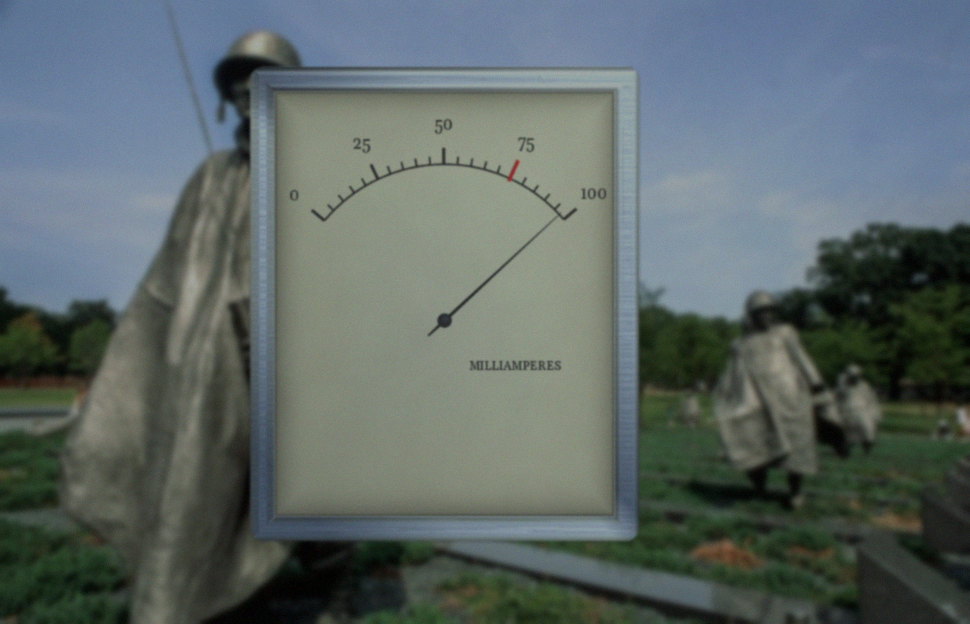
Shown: 97.5 mA
